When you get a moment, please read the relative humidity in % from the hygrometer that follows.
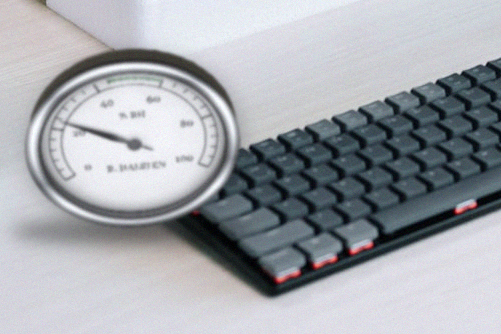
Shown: 24 %
